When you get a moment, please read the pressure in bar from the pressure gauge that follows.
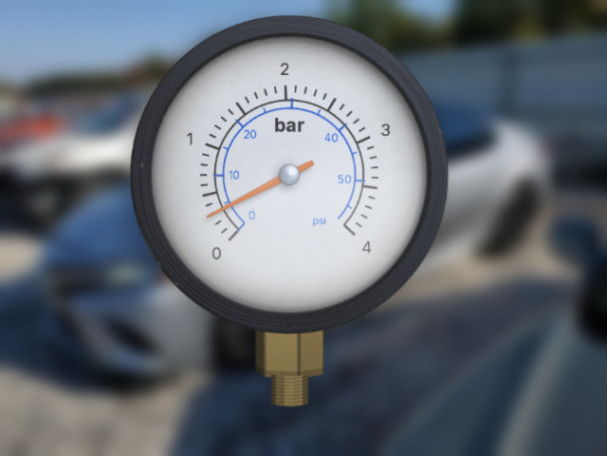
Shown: 0.3 bar
